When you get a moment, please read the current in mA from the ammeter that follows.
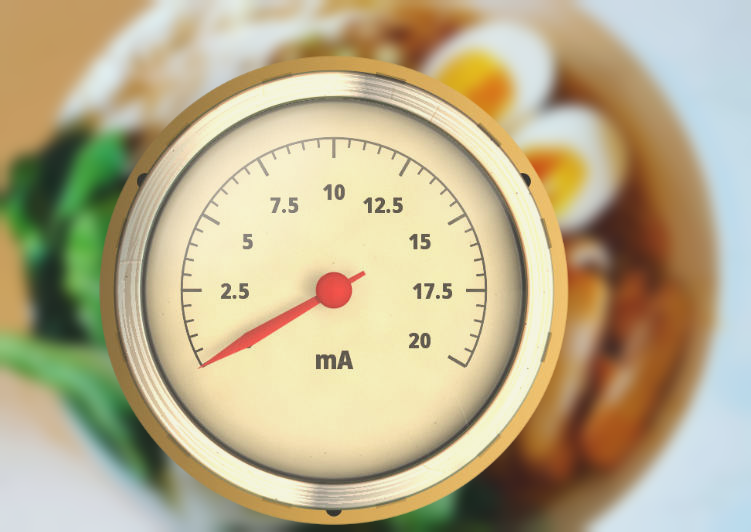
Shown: 0 mA
